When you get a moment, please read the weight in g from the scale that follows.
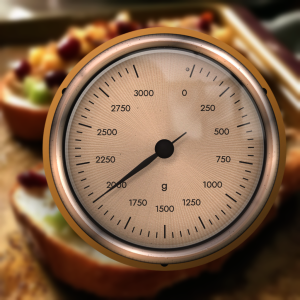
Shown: 2000 g
